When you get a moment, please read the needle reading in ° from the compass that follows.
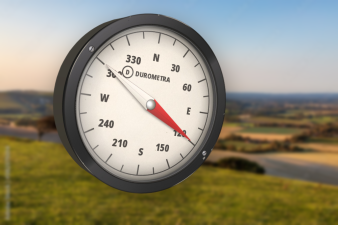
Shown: 120 °
